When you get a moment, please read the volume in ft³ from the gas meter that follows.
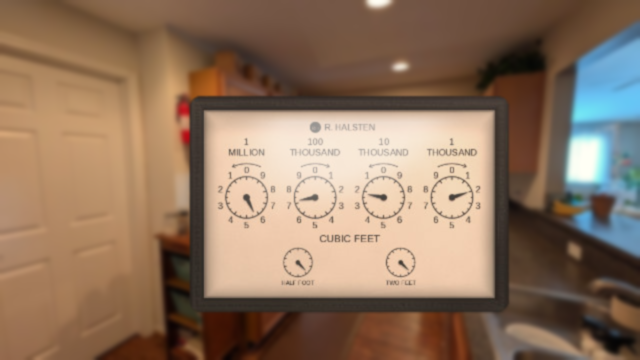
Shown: 572200 ft³
